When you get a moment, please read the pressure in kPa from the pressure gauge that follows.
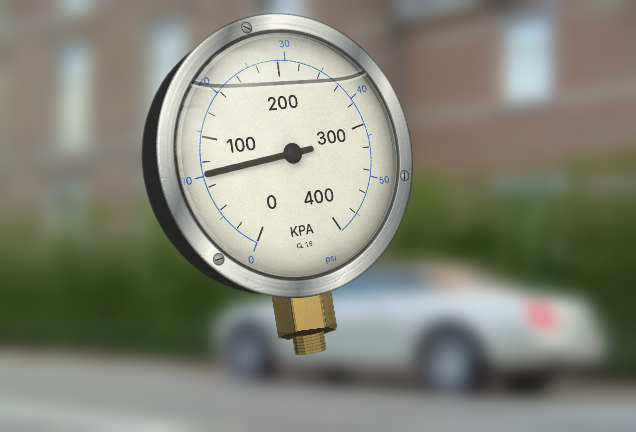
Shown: 70 kPa
